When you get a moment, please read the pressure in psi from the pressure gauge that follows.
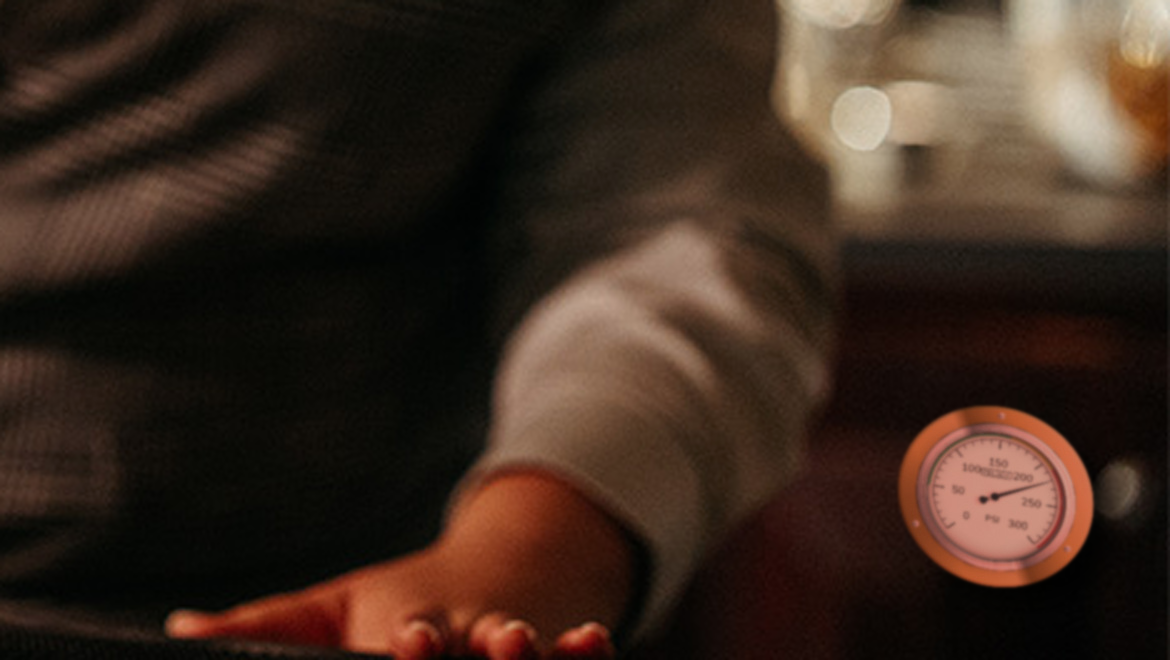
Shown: 220 psi
